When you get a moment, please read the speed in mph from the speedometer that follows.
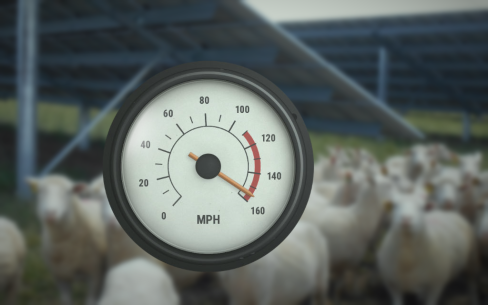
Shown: 155 mph
